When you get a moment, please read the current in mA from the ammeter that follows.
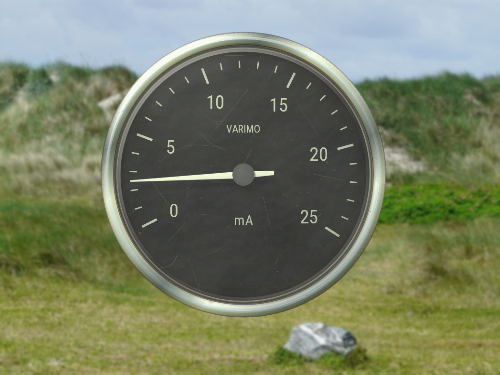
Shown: 2.5 mA
